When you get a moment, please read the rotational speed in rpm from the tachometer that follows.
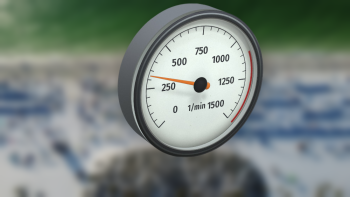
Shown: 325 rpm
